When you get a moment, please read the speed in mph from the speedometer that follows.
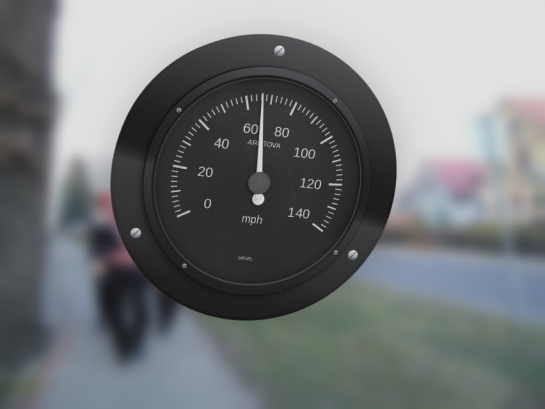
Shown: 66 mph
